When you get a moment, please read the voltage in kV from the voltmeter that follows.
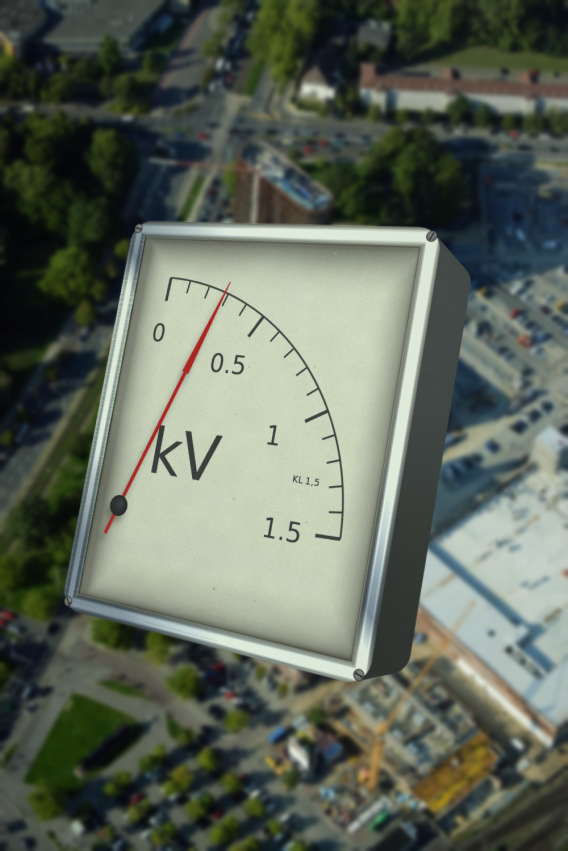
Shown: 0.3 kV
